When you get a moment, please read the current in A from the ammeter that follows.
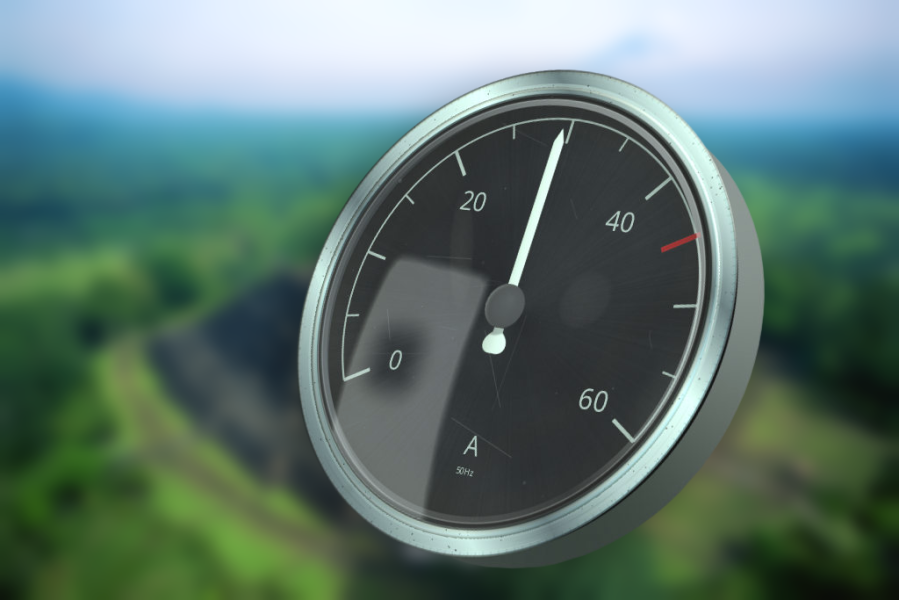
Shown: 30 A
